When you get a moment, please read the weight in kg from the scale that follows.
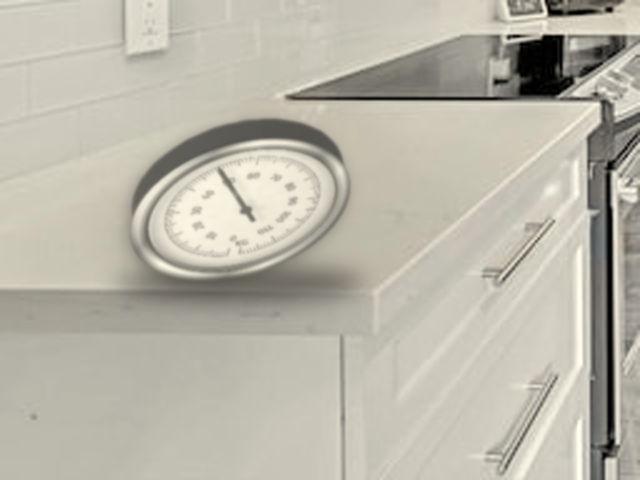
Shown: 50 kg
